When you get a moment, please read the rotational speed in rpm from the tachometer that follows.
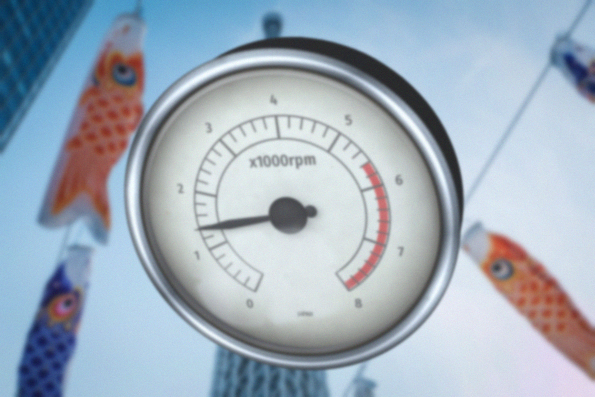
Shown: 1400 rpm
